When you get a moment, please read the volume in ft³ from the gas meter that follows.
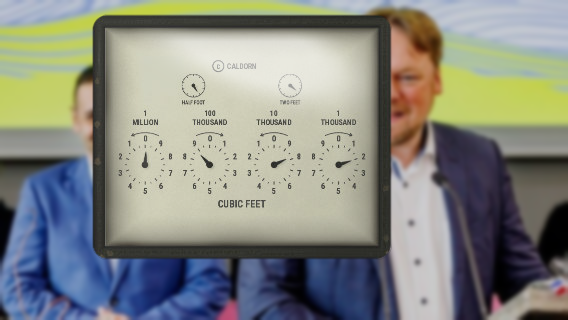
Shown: 988200 ft³
